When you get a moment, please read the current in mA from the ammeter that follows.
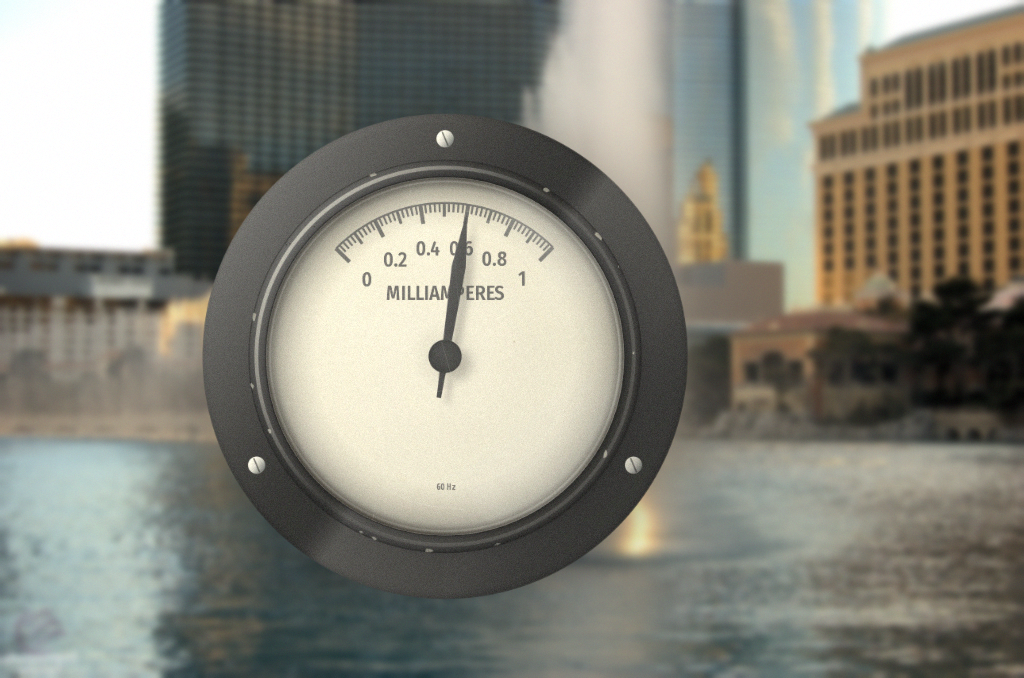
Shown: 0.6 mA
